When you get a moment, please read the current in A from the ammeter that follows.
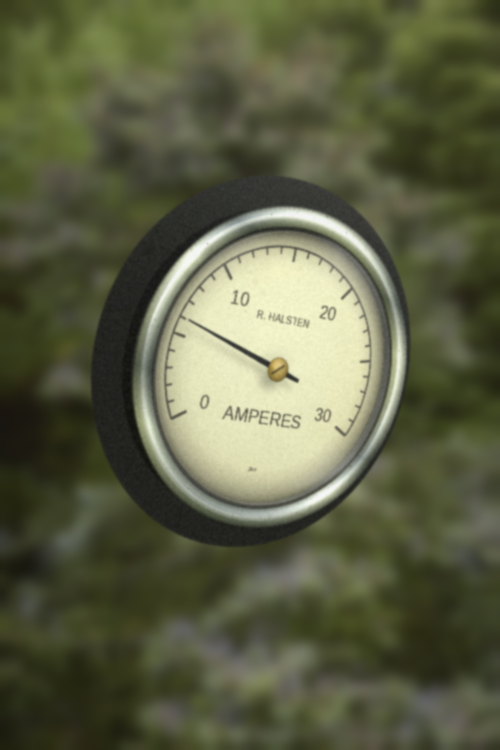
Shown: 6 A
